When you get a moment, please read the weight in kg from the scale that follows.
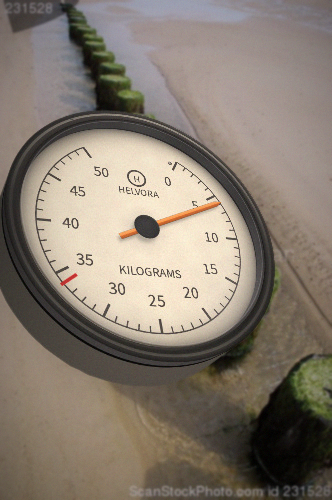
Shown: 6 kg
